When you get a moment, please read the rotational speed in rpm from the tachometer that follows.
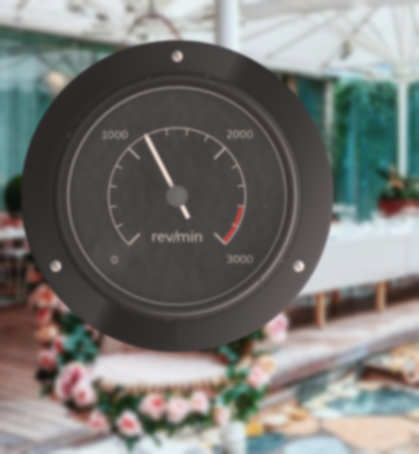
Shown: 1200 rpm
